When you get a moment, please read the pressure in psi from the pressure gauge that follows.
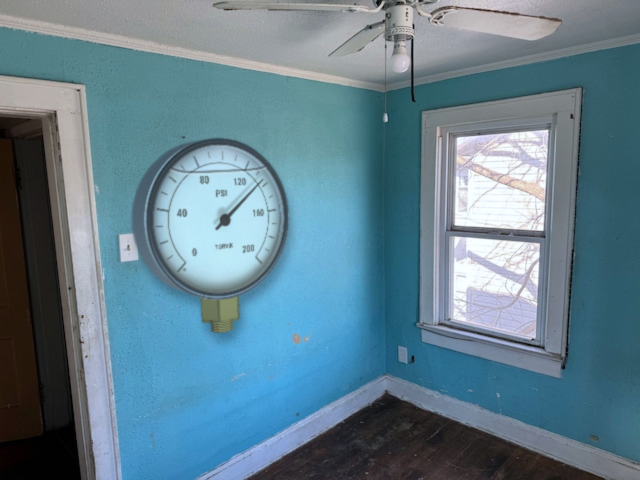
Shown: 135 psi
